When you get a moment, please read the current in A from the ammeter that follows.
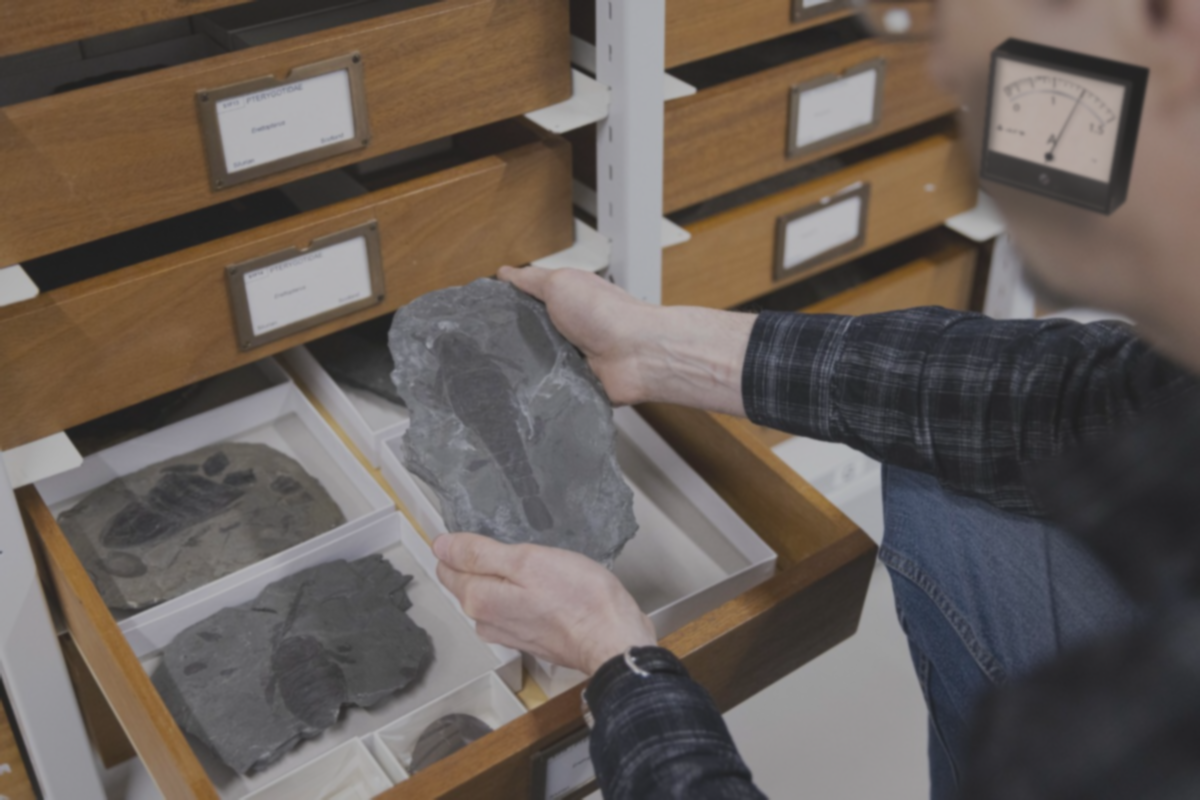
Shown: 1.25 A
